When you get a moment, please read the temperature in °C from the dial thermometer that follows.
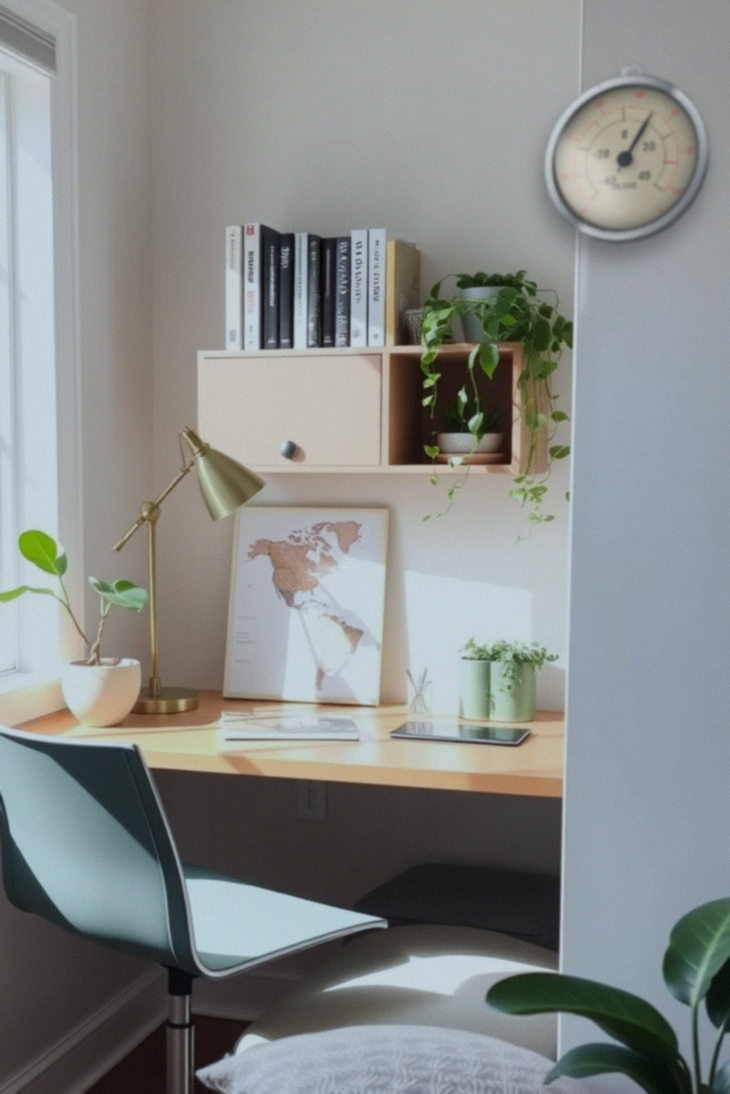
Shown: 10 °C
